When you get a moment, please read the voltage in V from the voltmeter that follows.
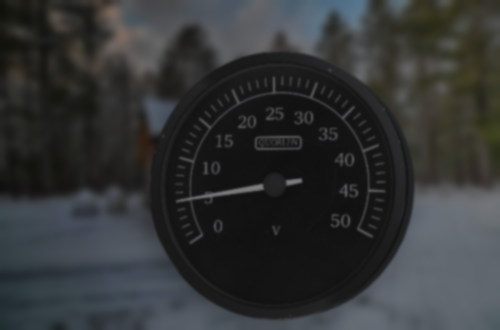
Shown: 5 V
